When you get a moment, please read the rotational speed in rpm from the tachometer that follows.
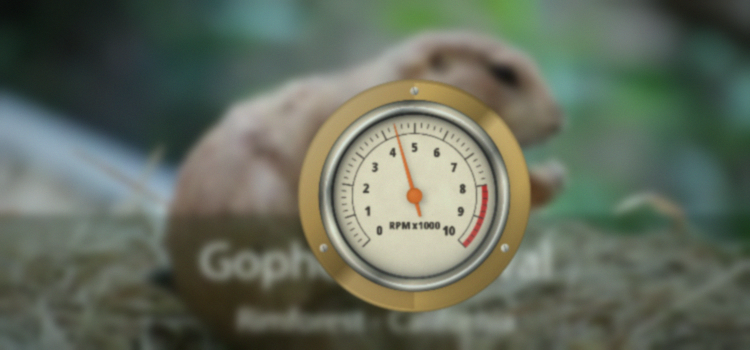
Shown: 4400 rpm
